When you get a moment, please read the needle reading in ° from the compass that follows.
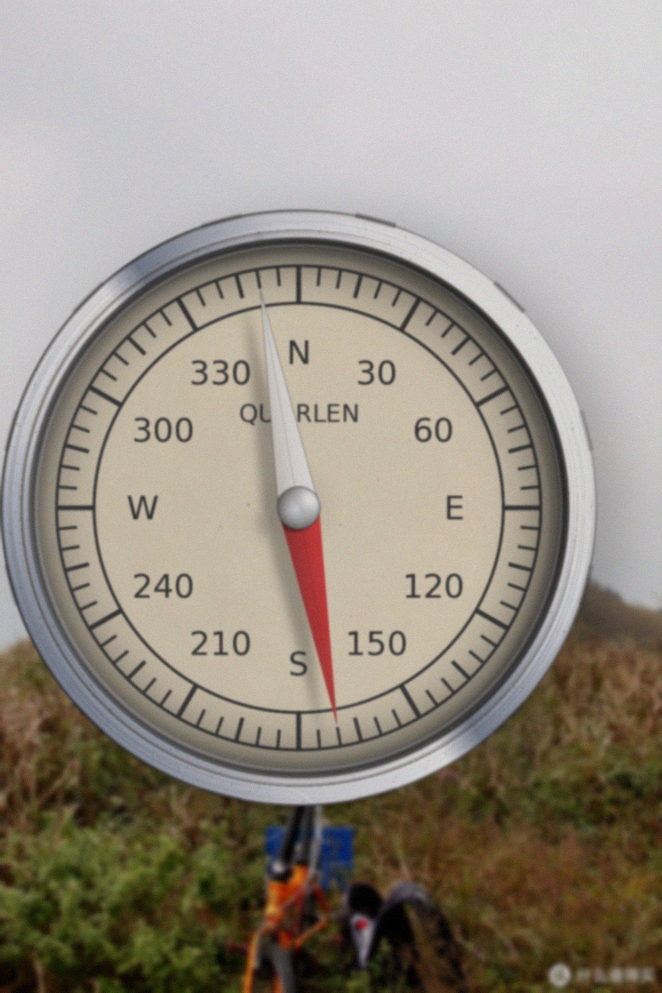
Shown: 170 °
